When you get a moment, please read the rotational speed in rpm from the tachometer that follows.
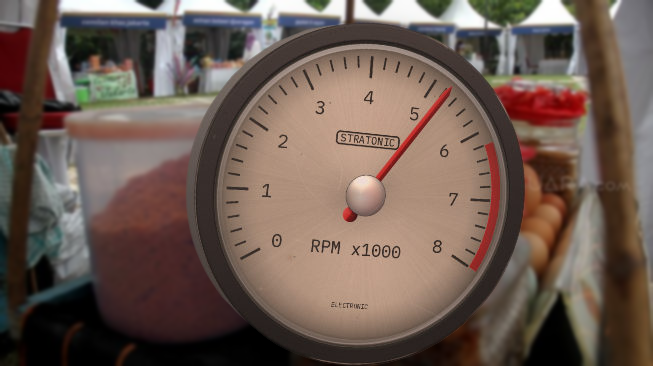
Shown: 5200 rpm
